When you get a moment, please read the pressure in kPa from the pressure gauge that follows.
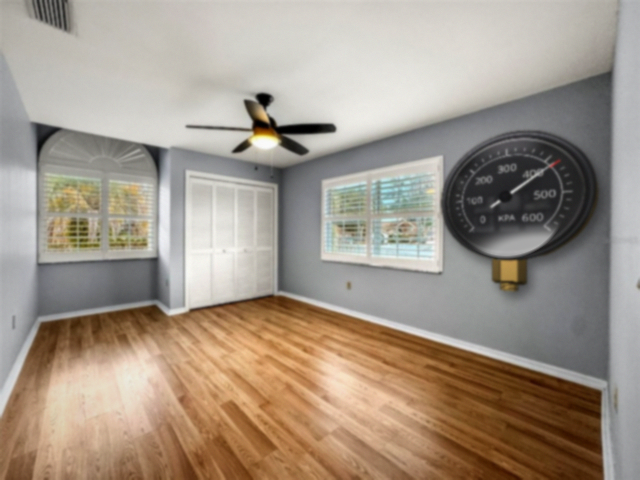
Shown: 420 kPa
